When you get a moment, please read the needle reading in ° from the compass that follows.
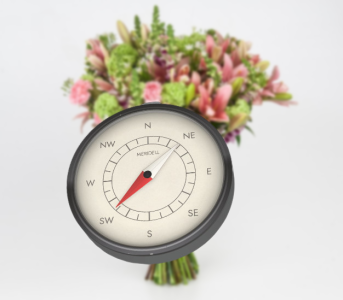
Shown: 225 °
